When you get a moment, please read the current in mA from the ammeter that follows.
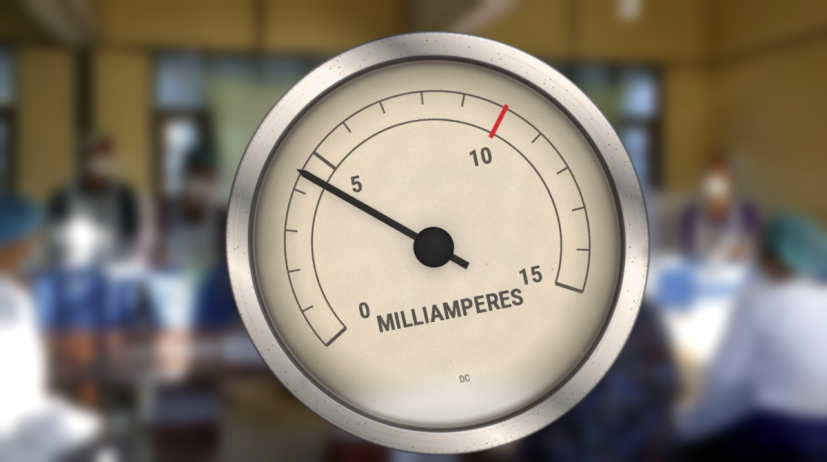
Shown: 4.5 mA
